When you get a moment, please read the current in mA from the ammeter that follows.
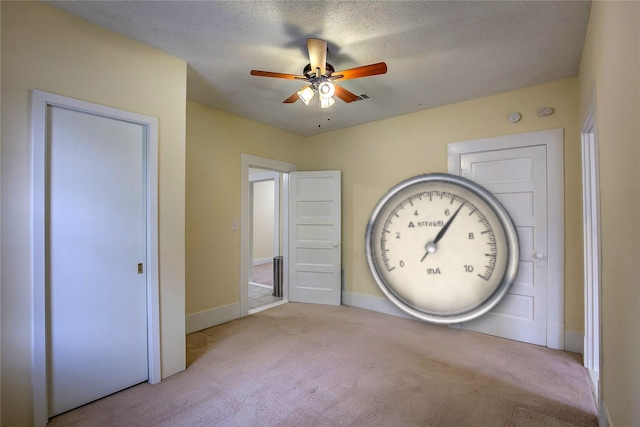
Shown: 6.5 mA
